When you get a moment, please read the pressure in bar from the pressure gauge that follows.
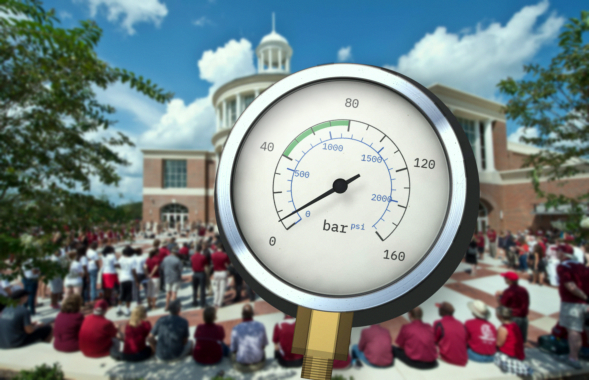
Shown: 5 bar
